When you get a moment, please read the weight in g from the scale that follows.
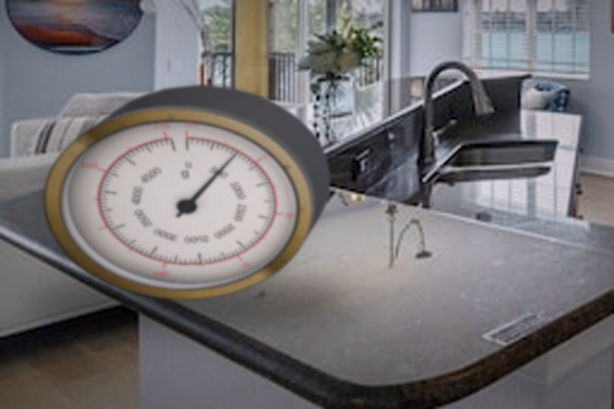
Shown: 500 g
